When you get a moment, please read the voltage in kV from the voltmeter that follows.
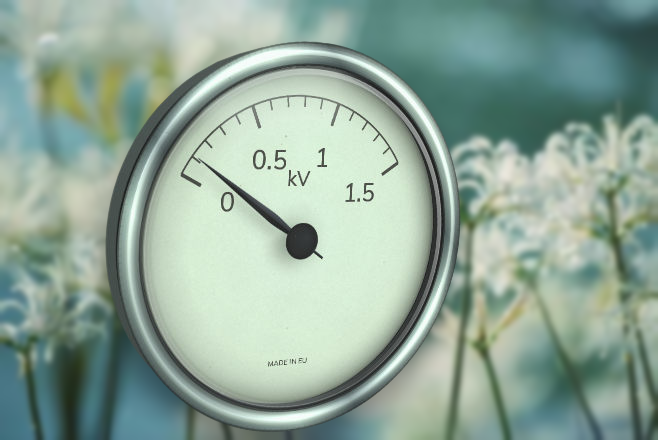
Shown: 0.1 kV
